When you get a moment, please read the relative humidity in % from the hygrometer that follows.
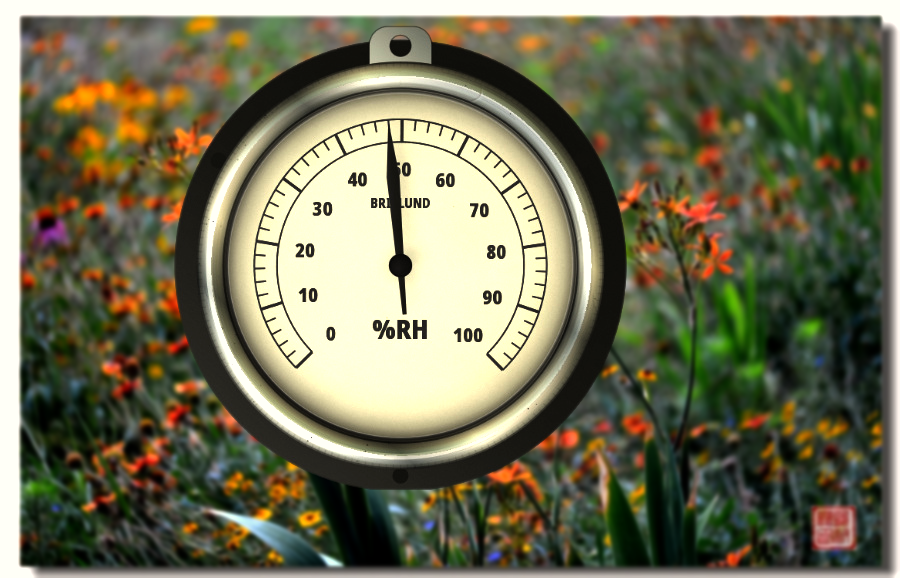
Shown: 48 %
